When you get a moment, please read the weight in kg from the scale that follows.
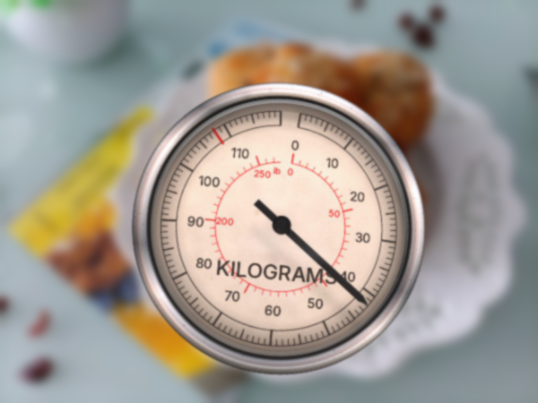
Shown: 42 kg
